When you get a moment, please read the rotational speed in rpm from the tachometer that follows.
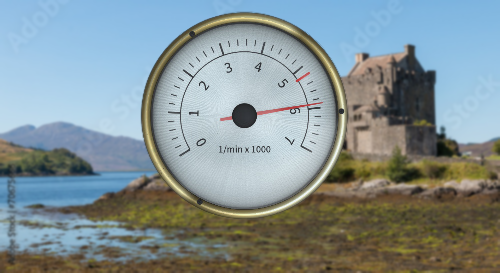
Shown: 5900 rpm
